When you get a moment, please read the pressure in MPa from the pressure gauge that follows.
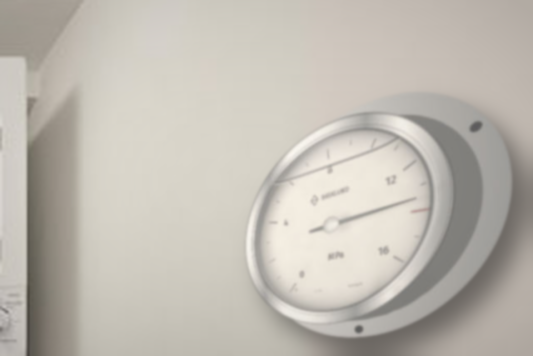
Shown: 13.5 MPa
